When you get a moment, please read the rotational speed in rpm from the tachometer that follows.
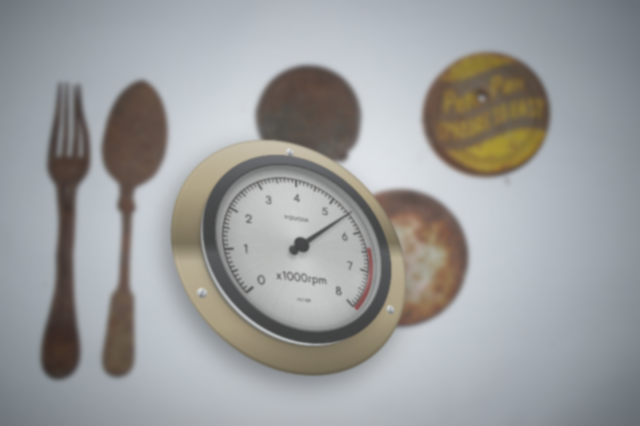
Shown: 5500 rpm
